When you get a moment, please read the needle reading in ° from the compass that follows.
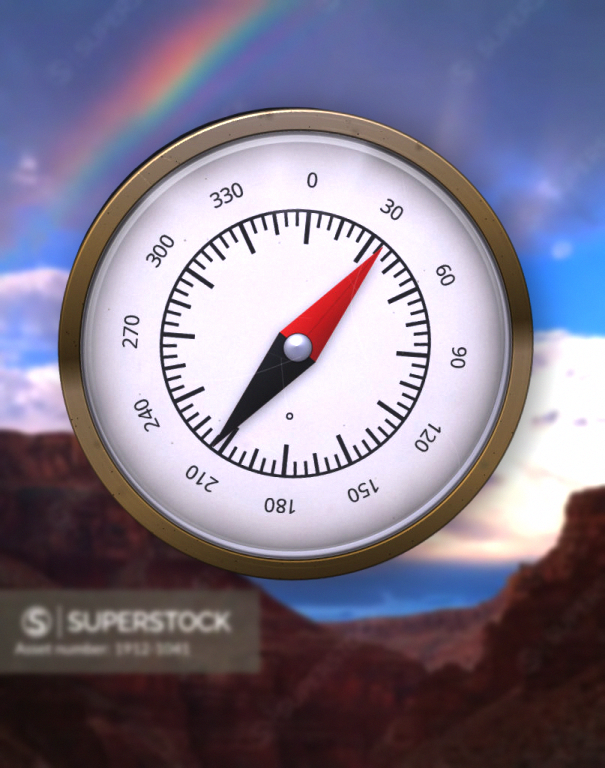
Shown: 35 °
